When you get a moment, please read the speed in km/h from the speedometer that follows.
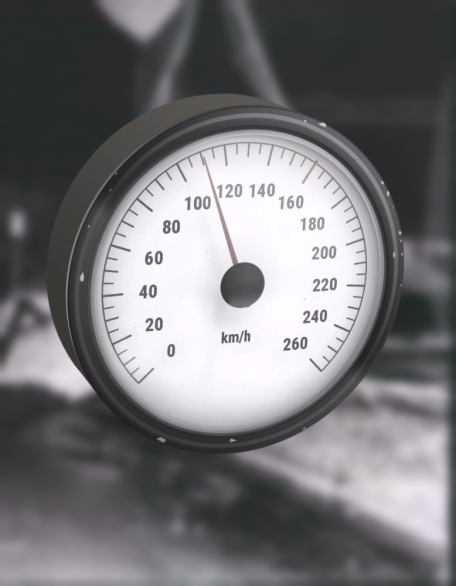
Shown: 110 km/h
